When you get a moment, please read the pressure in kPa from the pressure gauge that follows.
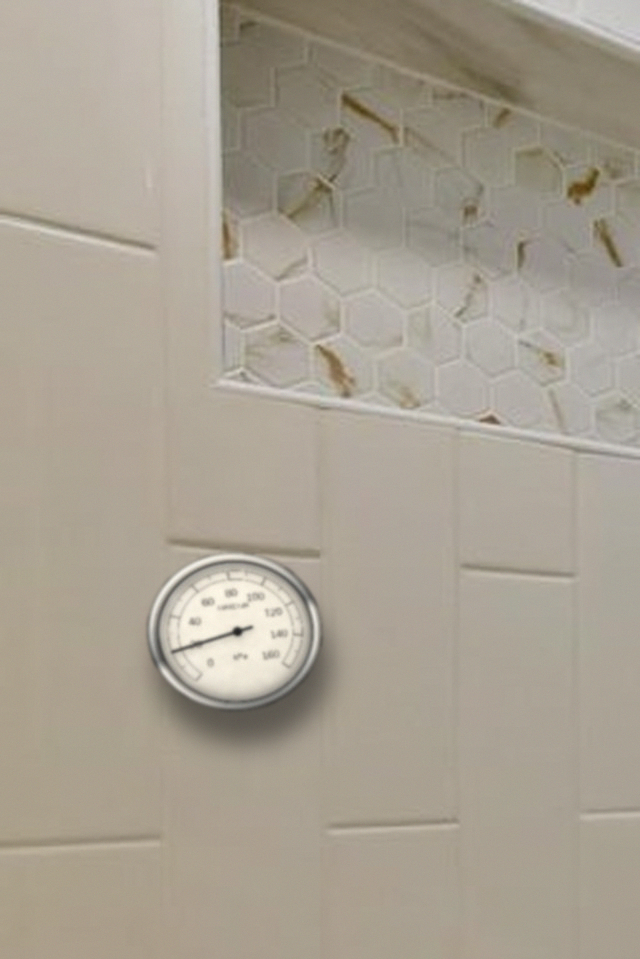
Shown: 20 kPa
